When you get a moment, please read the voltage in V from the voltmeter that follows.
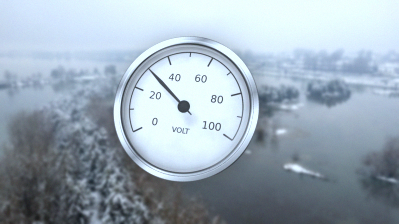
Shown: 30 V
